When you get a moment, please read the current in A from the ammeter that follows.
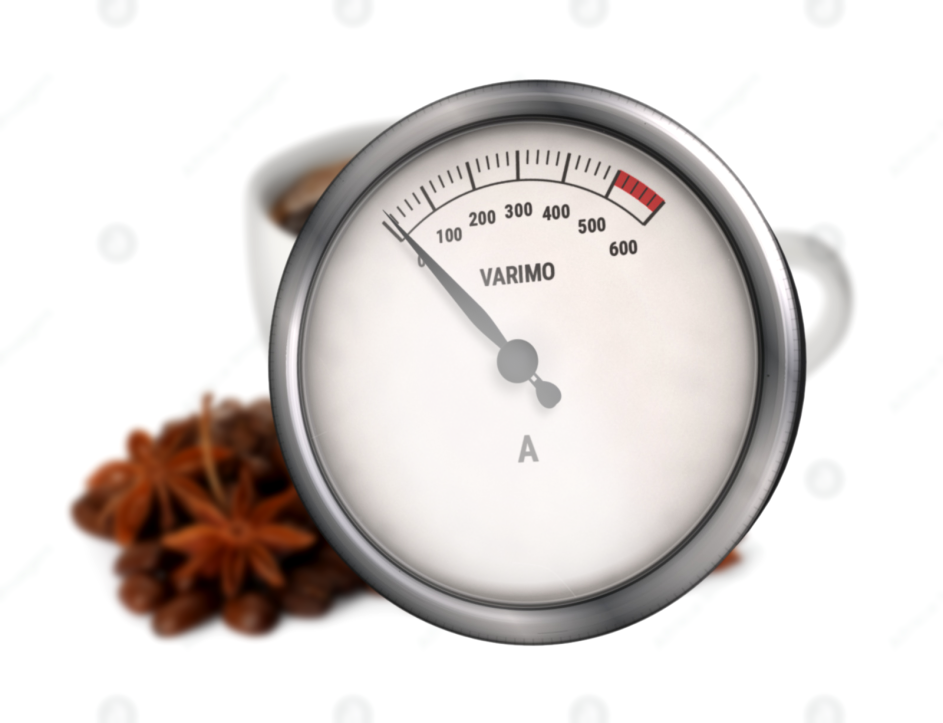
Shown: 20 A
